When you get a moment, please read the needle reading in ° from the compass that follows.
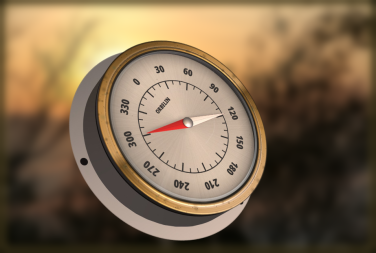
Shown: 300 °
